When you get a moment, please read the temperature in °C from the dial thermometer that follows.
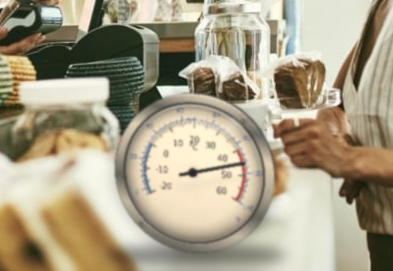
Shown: 45 °C
